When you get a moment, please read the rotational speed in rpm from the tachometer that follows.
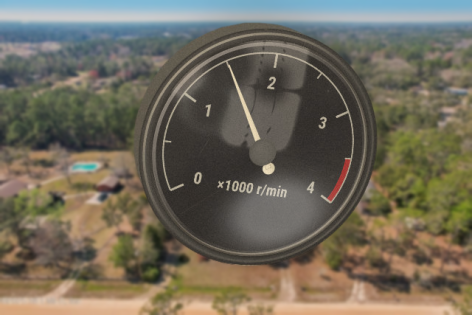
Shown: 1500 rpm
